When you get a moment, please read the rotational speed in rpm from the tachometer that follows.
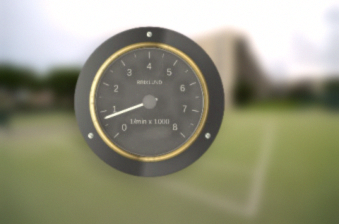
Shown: 750 rpm
